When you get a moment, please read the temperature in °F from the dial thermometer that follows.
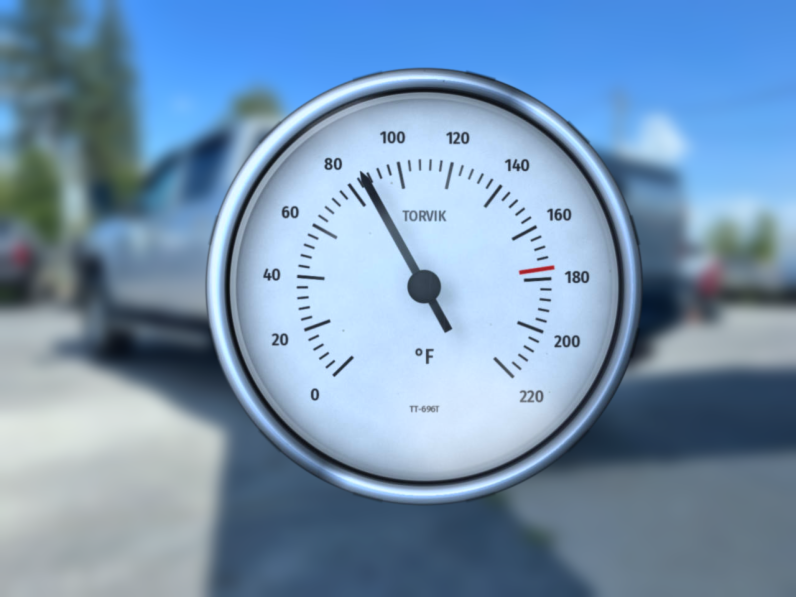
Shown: 86 °F
